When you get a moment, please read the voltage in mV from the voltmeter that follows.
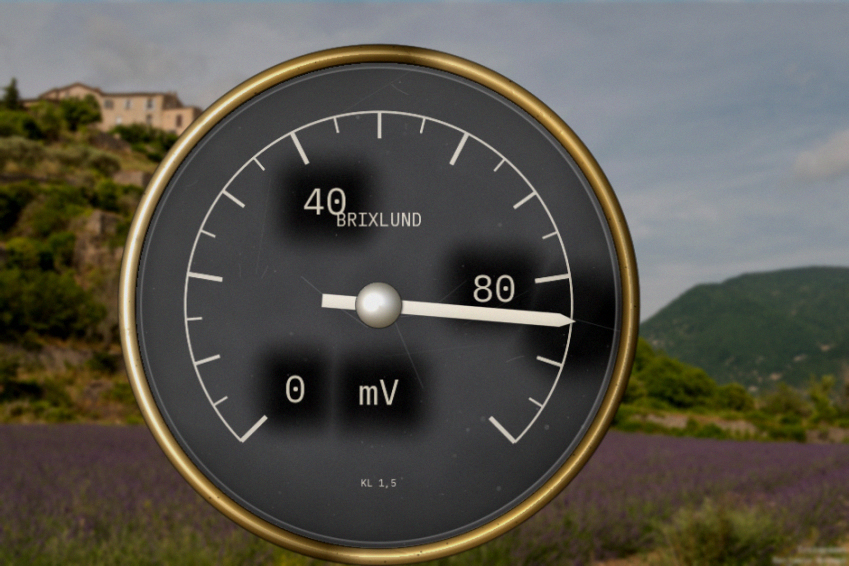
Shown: 85 mV
